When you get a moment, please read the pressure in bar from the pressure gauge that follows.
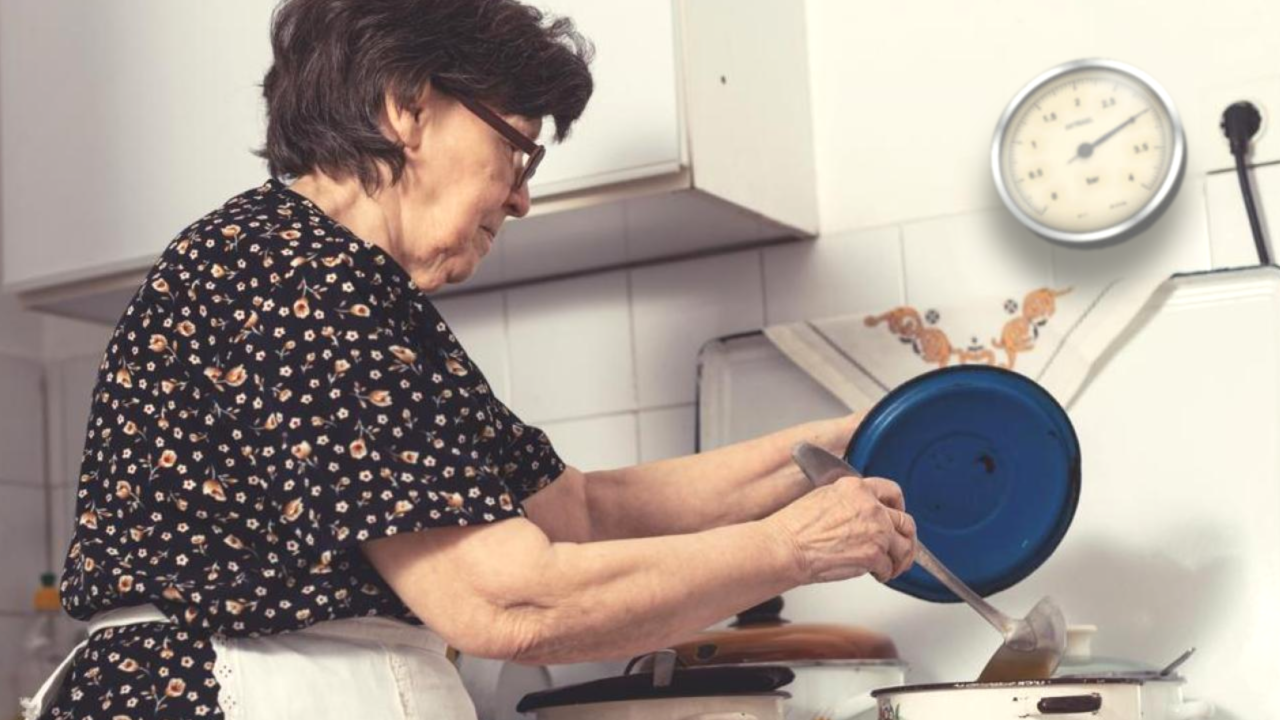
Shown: 3 bar
